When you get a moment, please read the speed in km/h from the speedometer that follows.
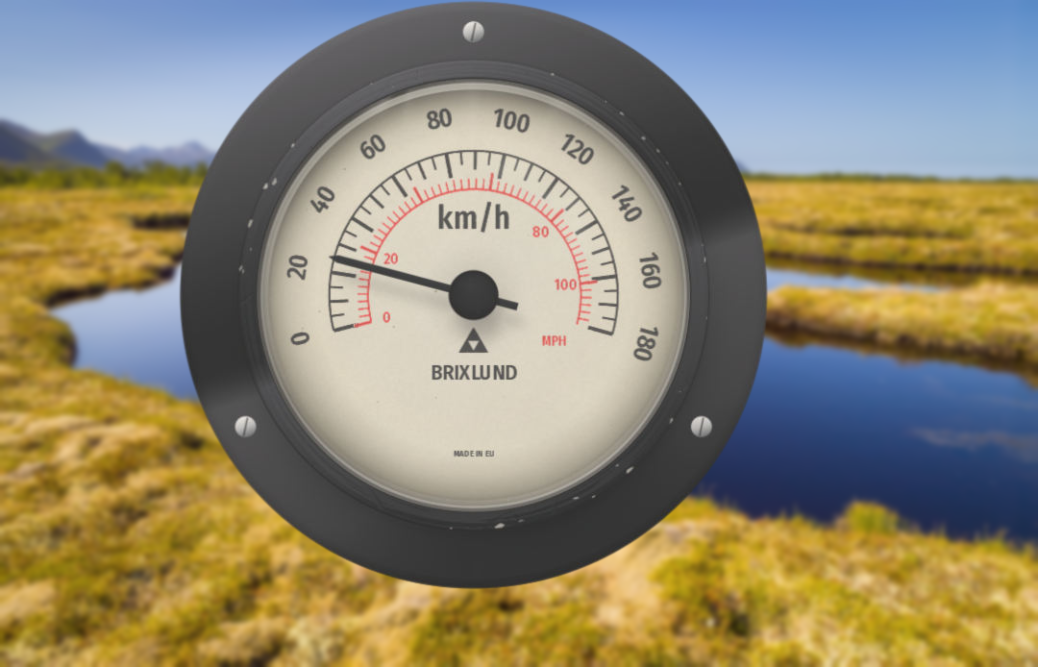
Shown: 25 km/h
